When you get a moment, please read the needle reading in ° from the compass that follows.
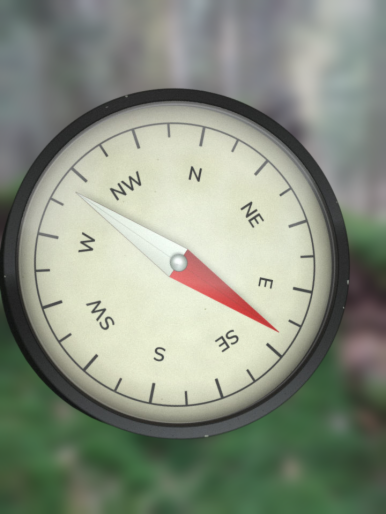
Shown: 112.5 °
